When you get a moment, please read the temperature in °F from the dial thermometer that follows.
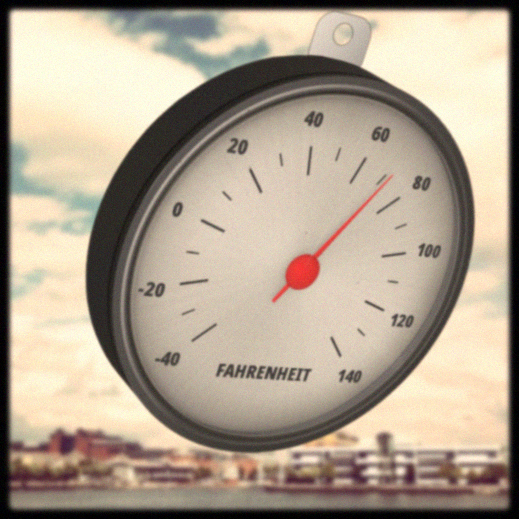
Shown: 70 °F
